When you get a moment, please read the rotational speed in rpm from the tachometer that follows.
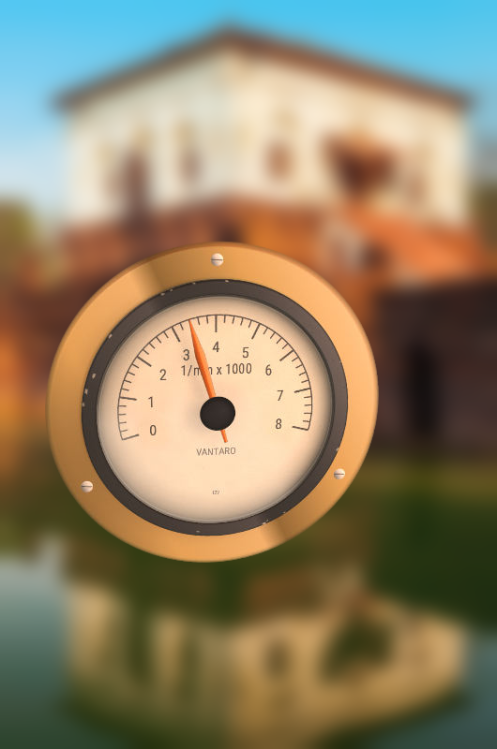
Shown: 3400 rpm
